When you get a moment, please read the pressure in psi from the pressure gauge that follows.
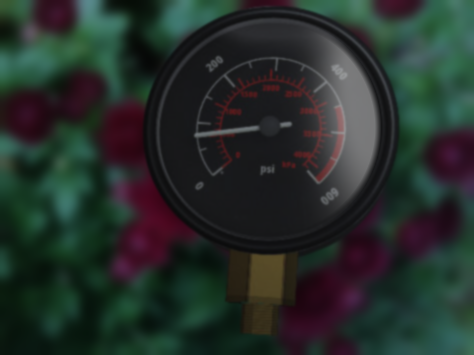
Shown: 75 psi
